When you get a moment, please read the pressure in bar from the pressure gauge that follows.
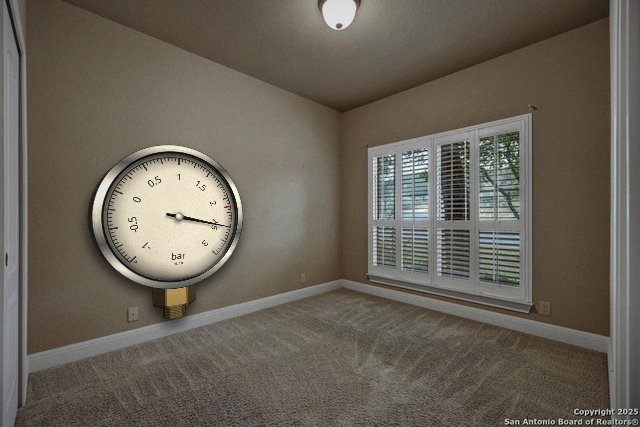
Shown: 2.5 bar
